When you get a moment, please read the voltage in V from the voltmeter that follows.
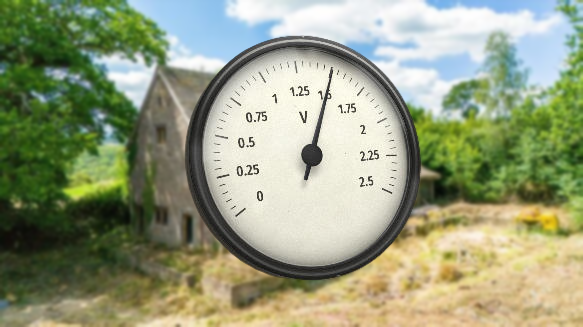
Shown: 1.5 V
